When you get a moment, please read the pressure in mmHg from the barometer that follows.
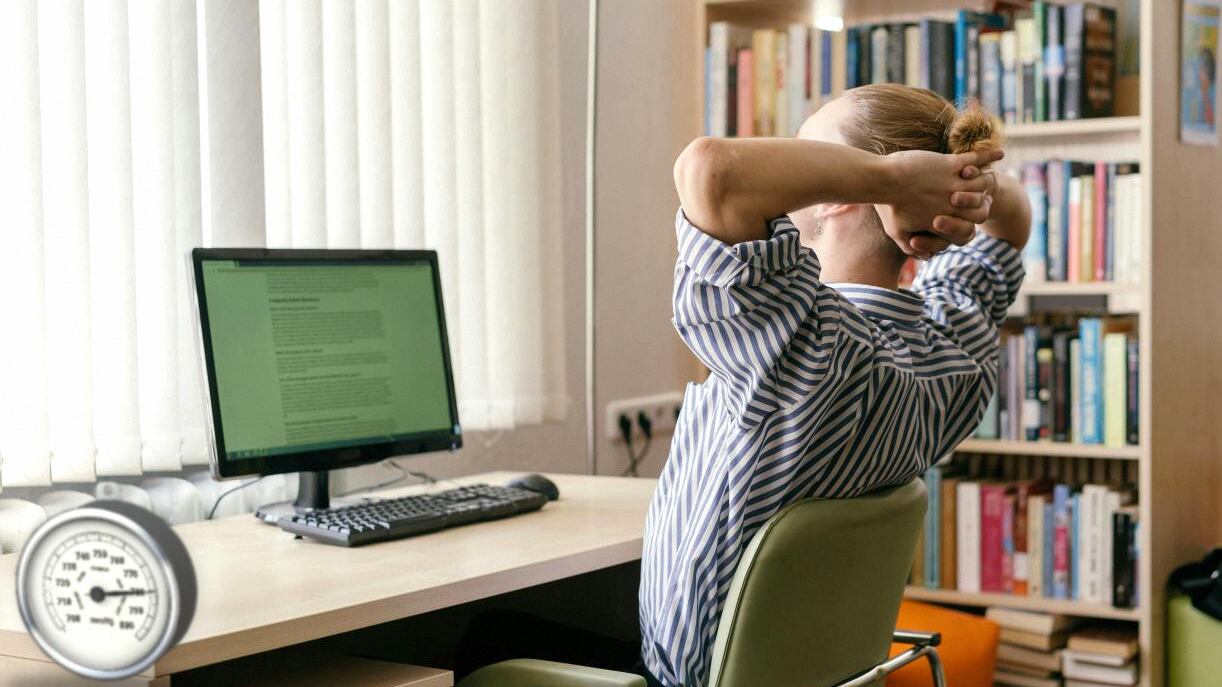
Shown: 780 mmHg
